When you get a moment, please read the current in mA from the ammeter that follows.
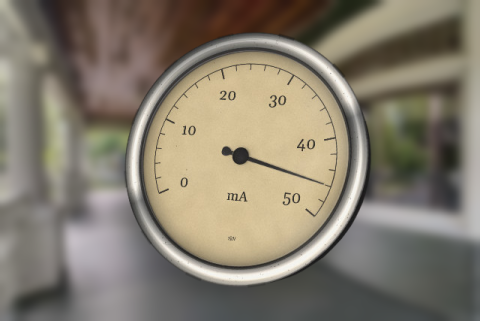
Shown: 46 mA
